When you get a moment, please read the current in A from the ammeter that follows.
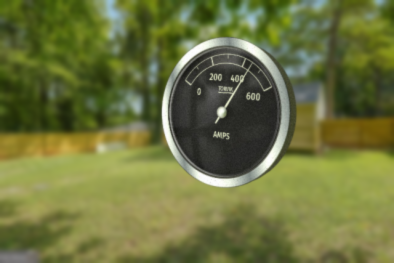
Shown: 450 A
